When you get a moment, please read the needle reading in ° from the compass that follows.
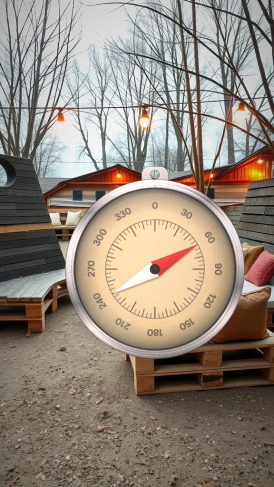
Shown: 60 °
